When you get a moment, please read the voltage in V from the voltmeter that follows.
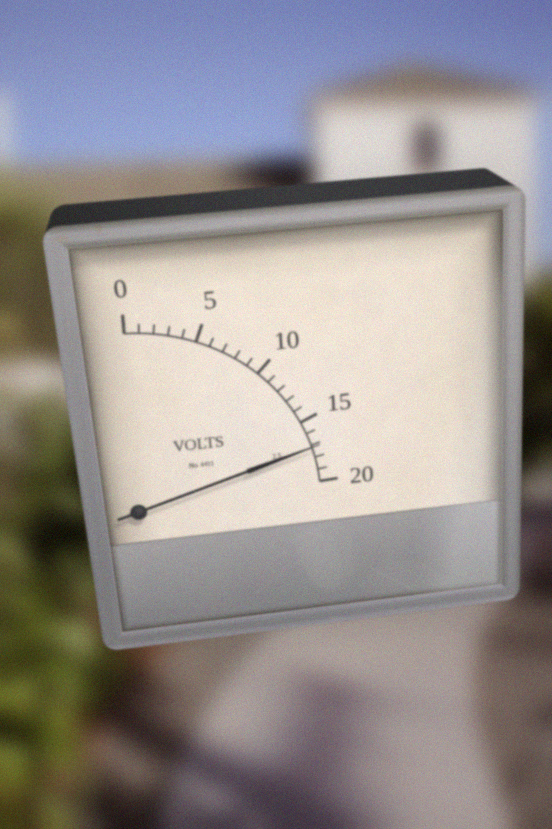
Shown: 17 V
